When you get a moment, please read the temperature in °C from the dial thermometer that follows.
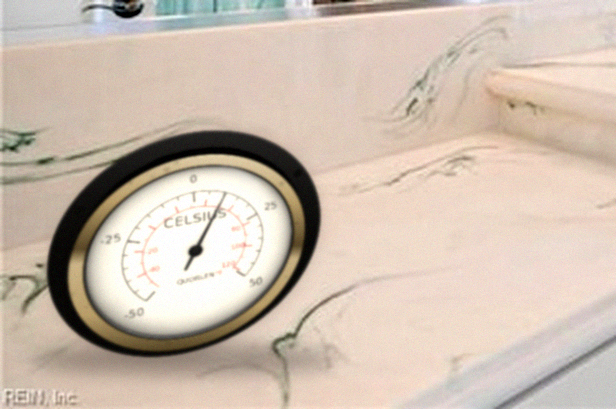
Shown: 10 °C
